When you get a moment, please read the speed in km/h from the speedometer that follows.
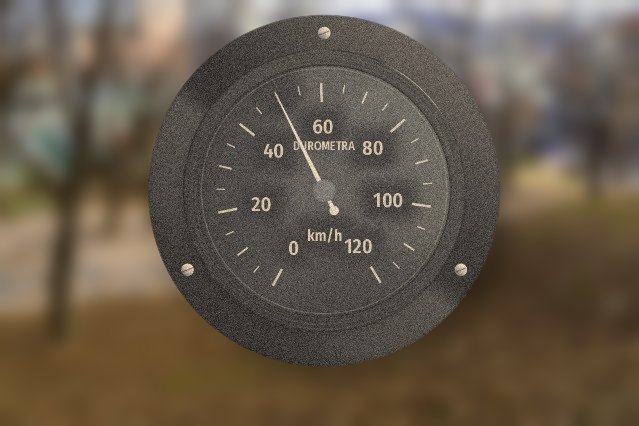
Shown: 50 km/h
